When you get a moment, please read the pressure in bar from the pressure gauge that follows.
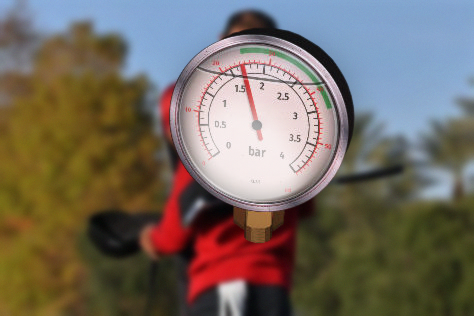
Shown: 1.7 bar
